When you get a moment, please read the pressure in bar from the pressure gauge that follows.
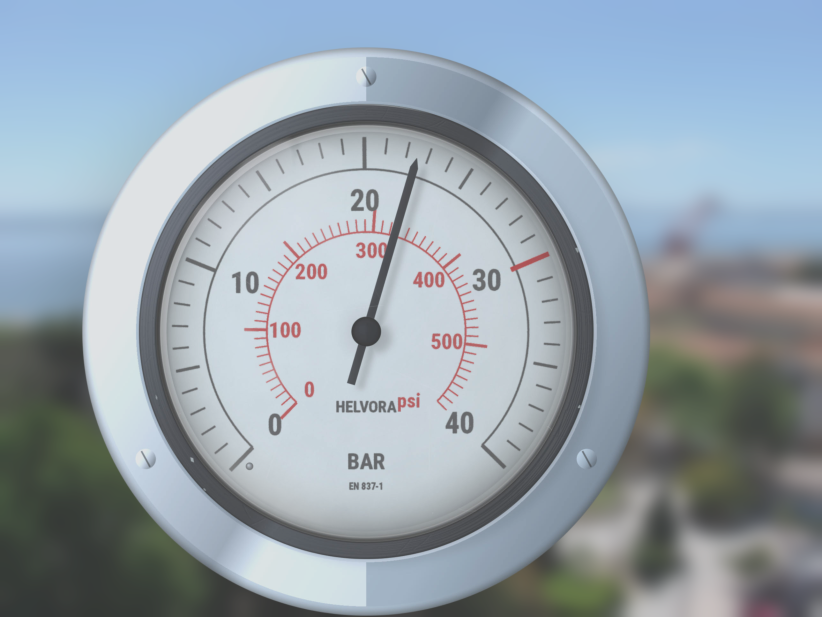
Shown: 22.5 bar
